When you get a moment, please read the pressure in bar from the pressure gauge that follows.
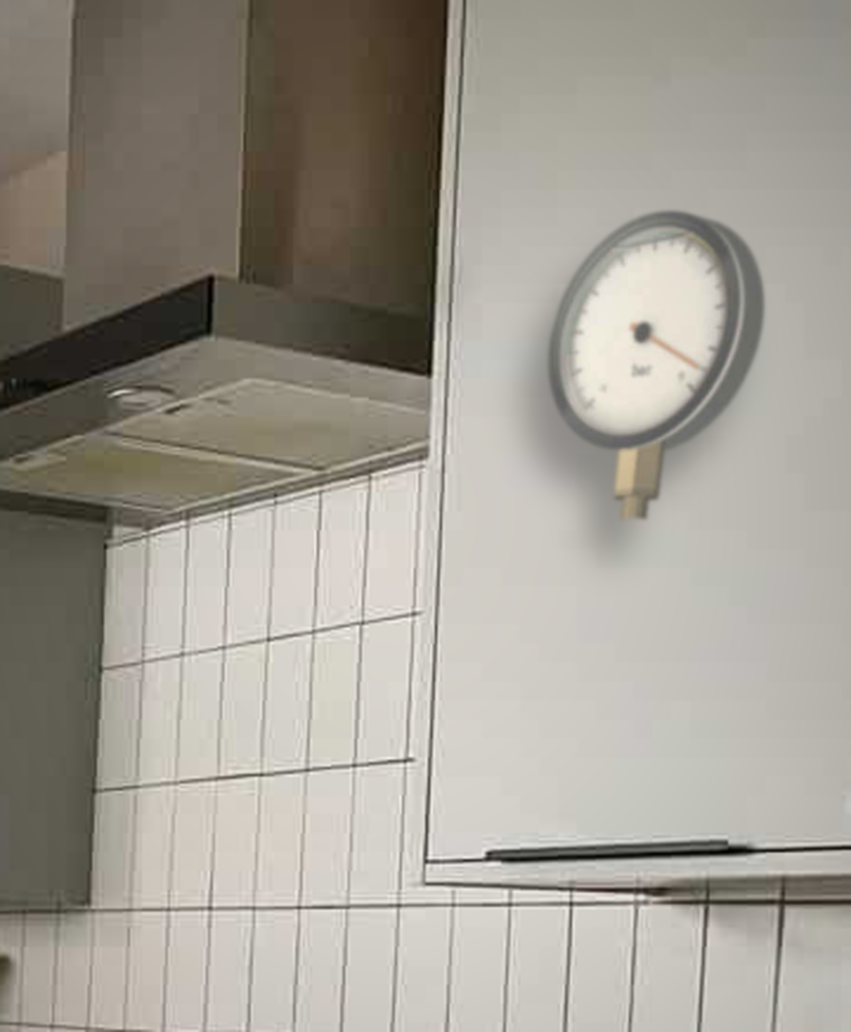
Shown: 8.5 bar
